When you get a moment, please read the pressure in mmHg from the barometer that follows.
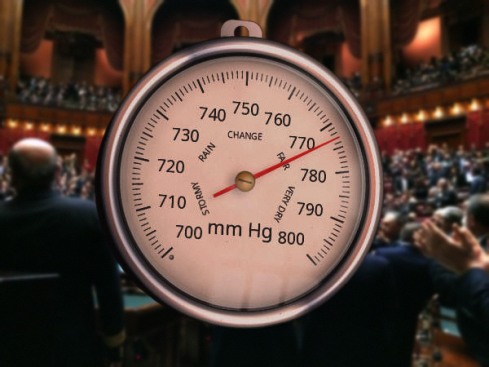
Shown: 773 mmHg
